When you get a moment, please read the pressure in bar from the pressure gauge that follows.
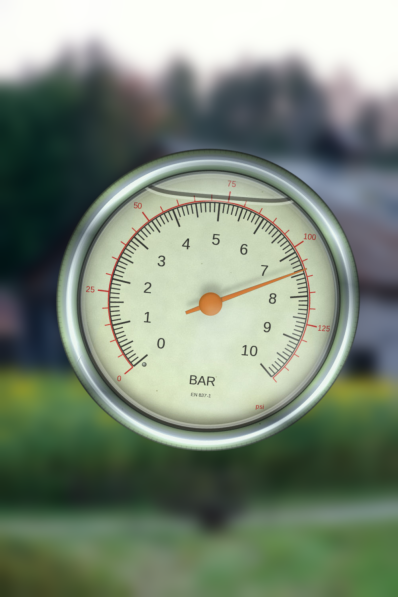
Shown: 7.4 bar
